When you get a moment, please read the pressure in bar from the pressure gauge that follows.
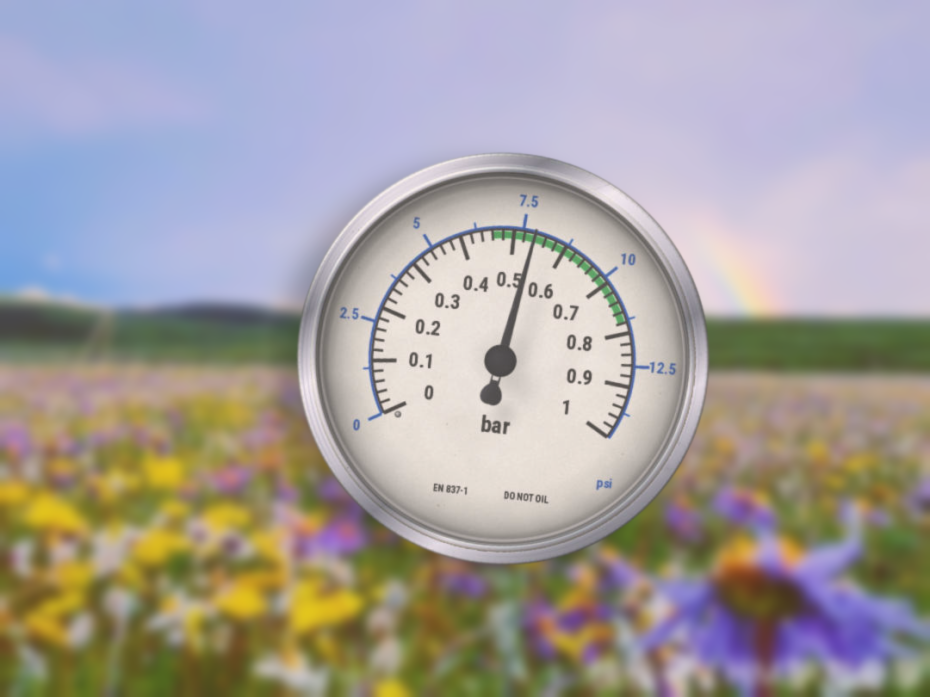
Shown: 0.54 bar
